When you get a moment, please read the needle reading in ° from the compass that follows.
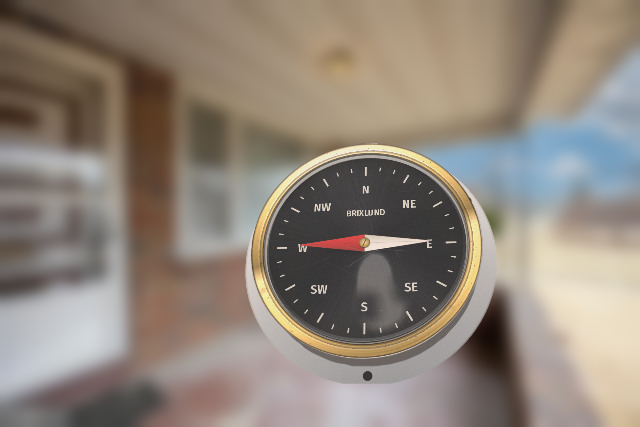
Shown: 270 °
